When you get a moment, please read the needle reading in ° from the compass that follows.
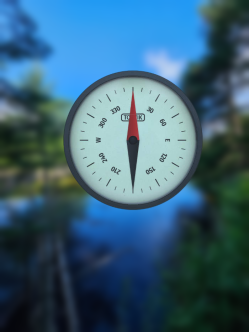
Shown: 0 °
